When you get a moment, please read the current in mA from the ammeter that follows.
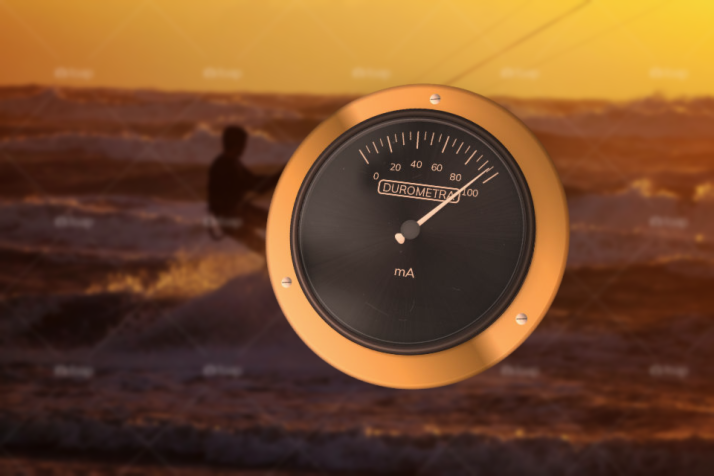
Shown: 95 mA
